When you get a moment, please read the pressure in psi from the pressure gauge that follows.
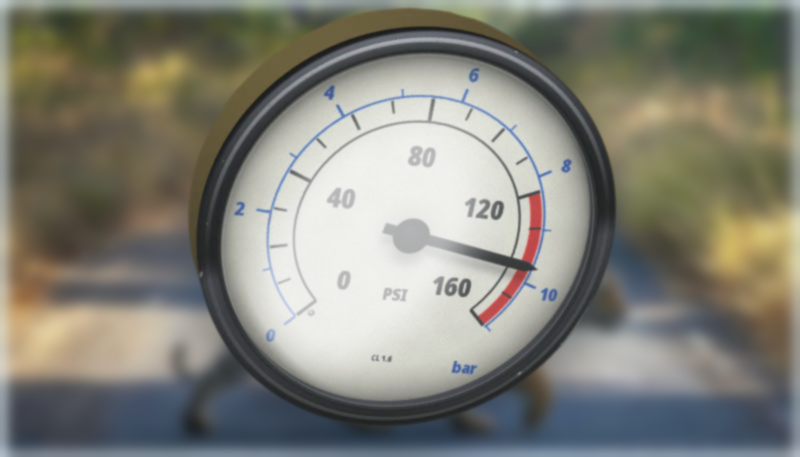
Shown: 140 psi
